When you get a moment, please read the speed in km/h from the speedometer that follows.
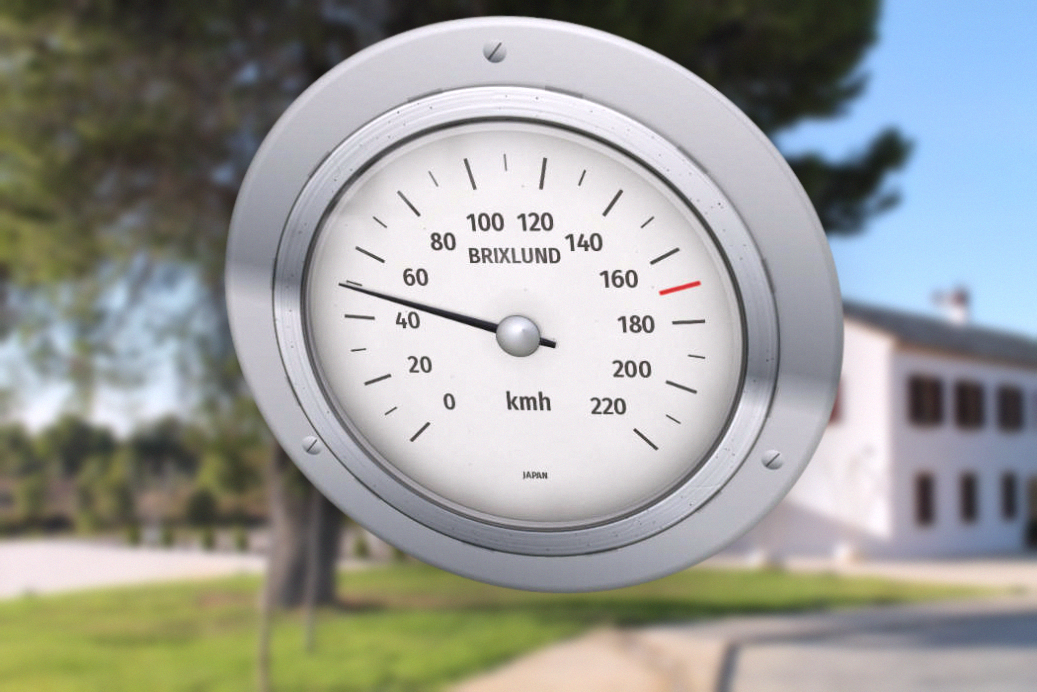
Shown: 50 km/h
